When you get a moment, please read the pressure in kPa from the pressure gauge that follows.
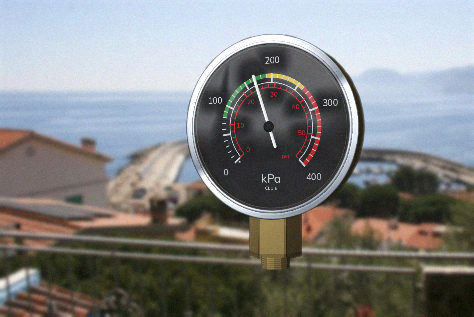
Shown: 170 kPa
